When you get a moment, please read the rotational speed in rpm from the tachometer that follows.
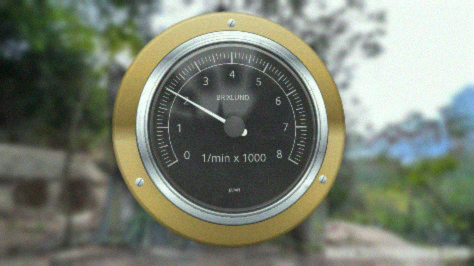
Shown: 2000 rpm
